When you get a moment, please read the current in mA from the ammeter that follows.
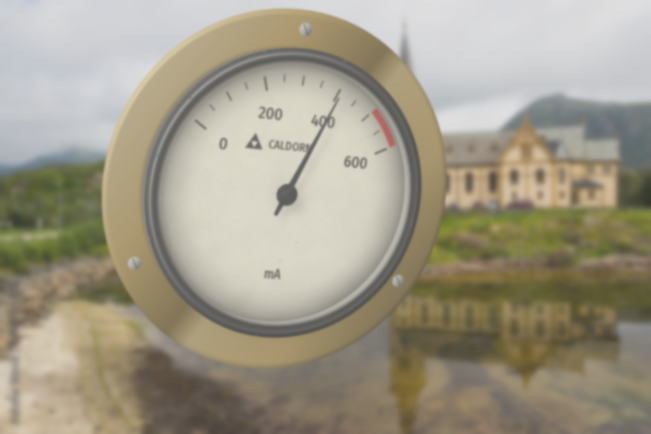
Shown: 400 mA
